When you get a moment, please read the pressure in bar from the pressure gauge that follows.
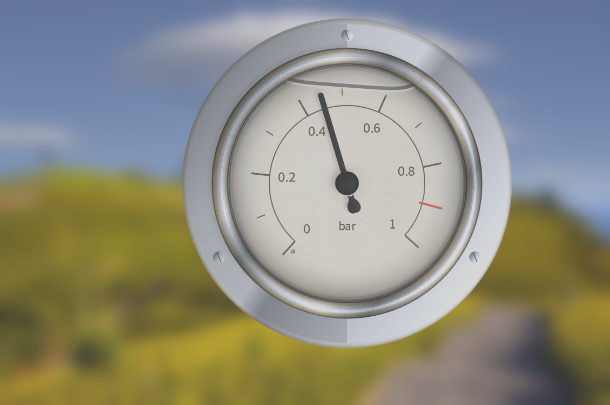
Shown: 0.45 bar
